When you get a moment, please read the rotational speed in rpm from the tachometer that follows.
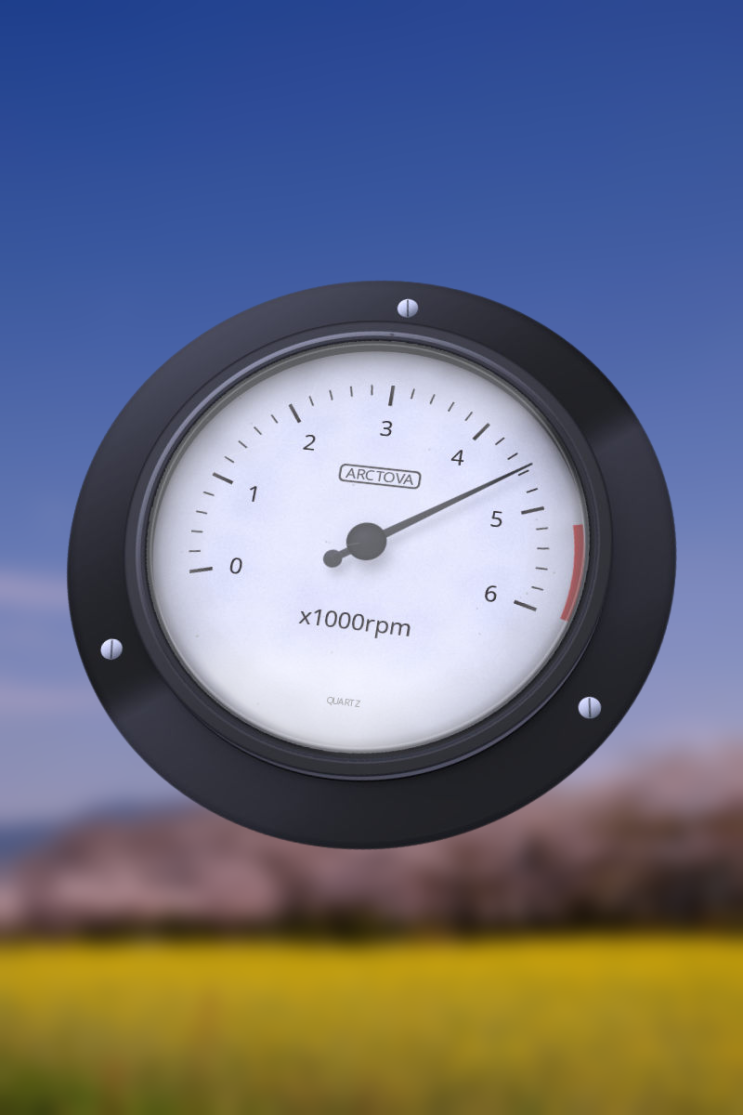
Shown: 4600 rpm
